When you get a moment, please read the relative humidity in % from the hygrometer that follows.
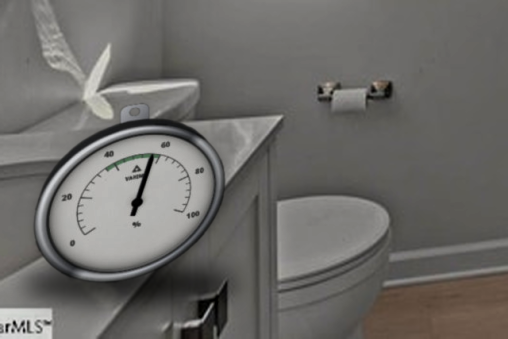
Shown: 56 %
